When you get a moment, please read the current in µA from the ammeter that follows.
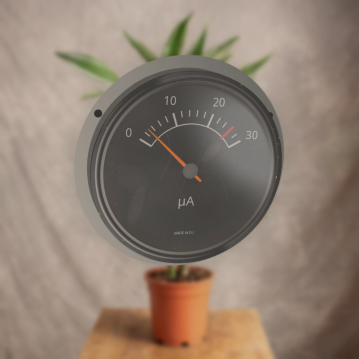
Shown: 3 µA
